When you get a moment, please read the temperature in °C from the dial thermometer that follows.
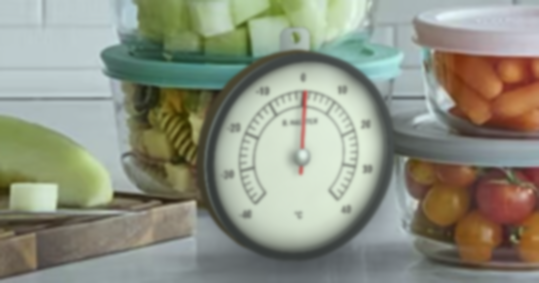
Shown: 0 °C
